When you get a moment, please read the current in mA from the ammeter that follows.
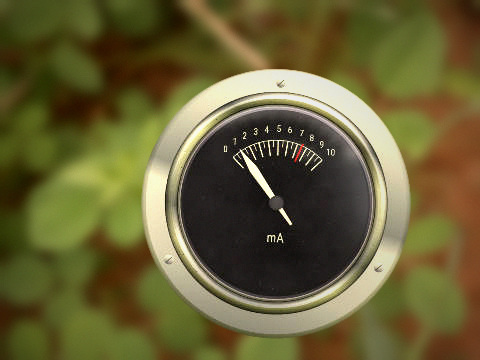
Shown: 1 mA
